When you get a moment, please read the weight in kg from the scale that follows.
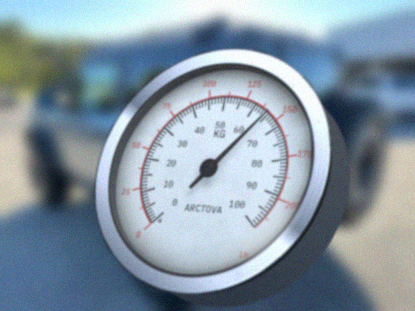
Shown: 65 kg
